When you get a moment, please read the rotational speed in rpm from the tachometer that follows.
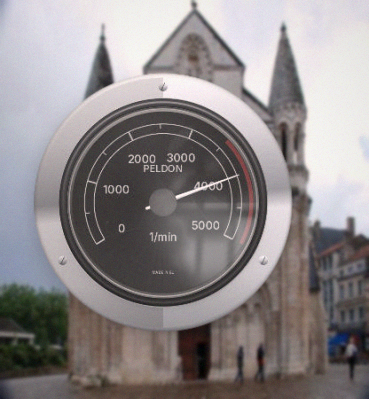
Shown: 4000 rpm
